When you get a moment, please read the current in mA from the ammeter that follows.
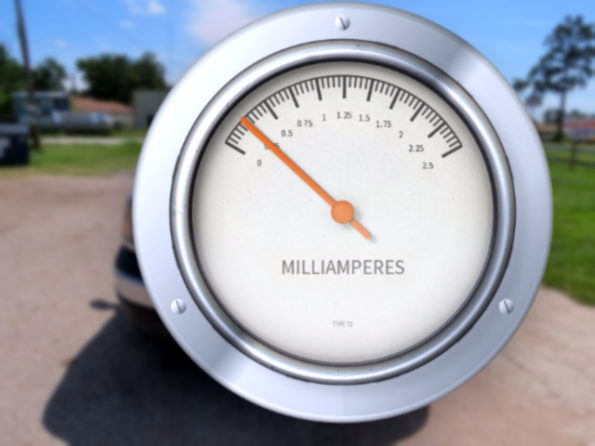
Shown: 0.25 mA
